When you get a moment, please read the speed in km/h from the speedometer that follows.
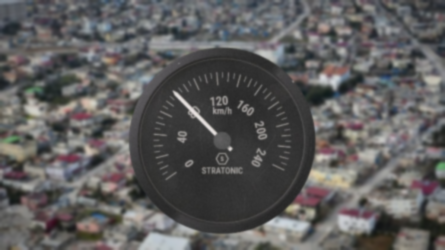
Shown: 80 km/h
